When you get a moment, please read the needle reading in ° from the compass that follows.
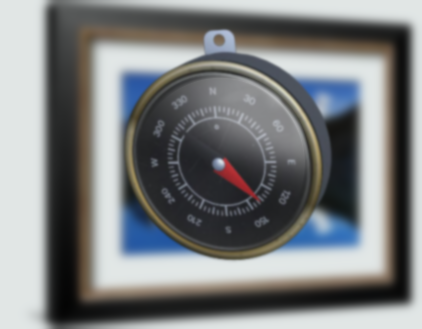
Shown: 135 °
